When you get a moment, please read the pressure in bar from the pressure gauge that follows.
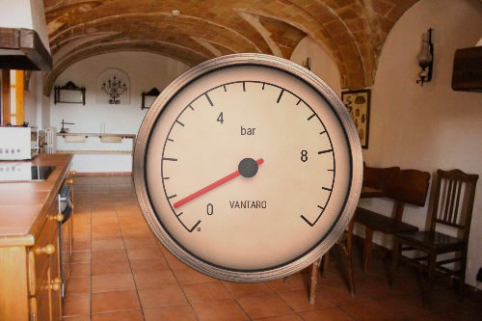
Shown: 0.75 bar
